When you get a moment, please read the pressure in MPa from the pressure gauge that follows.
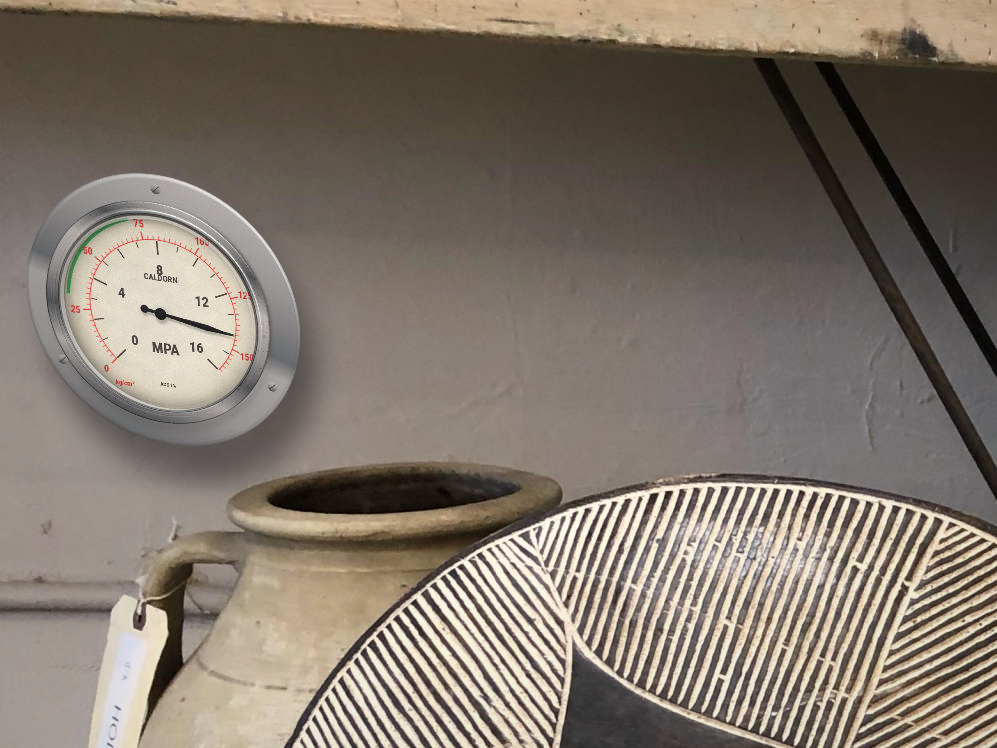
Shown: 14 MPa
